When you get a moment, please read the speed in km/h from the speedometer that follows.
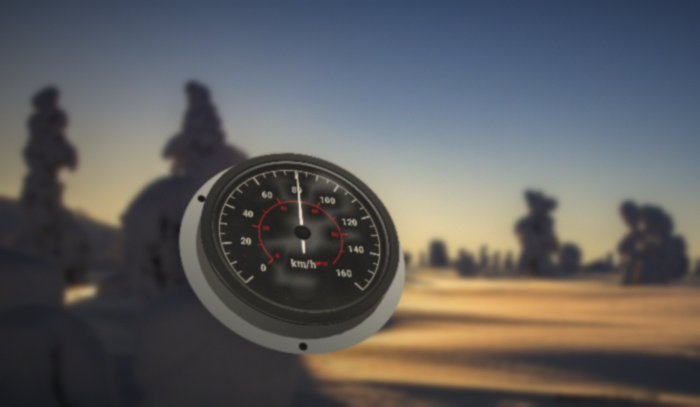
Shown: 80 km/h
